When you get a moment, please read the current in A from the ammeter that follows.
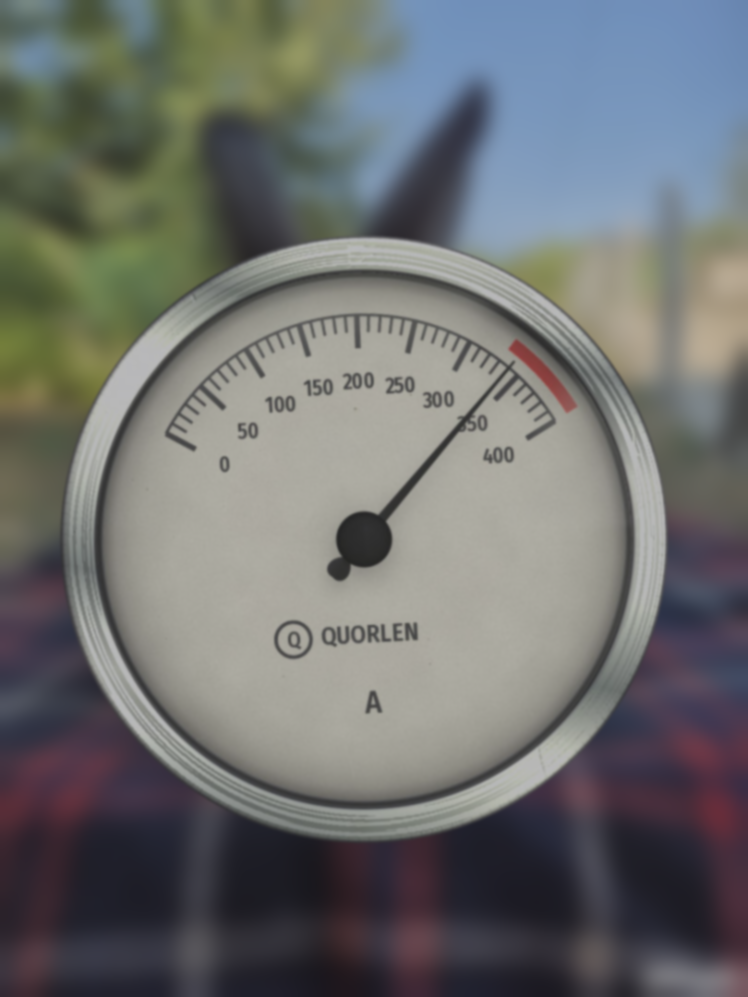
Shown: 340 A
